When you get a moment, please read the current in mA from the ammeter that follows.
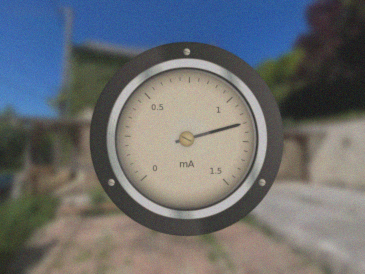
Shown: 1.15 mA
